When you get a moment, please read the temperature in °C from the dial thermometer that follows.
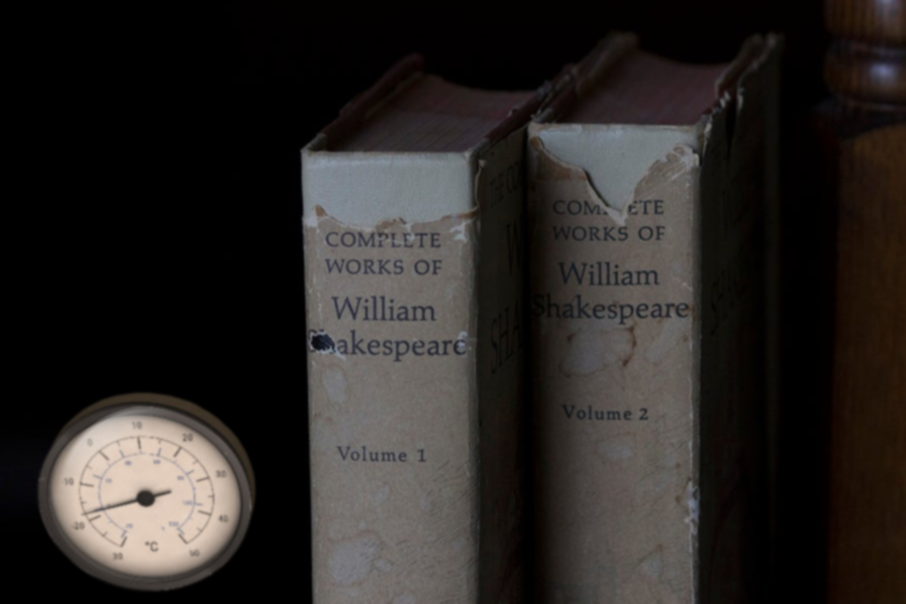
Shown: -17.5 °C
